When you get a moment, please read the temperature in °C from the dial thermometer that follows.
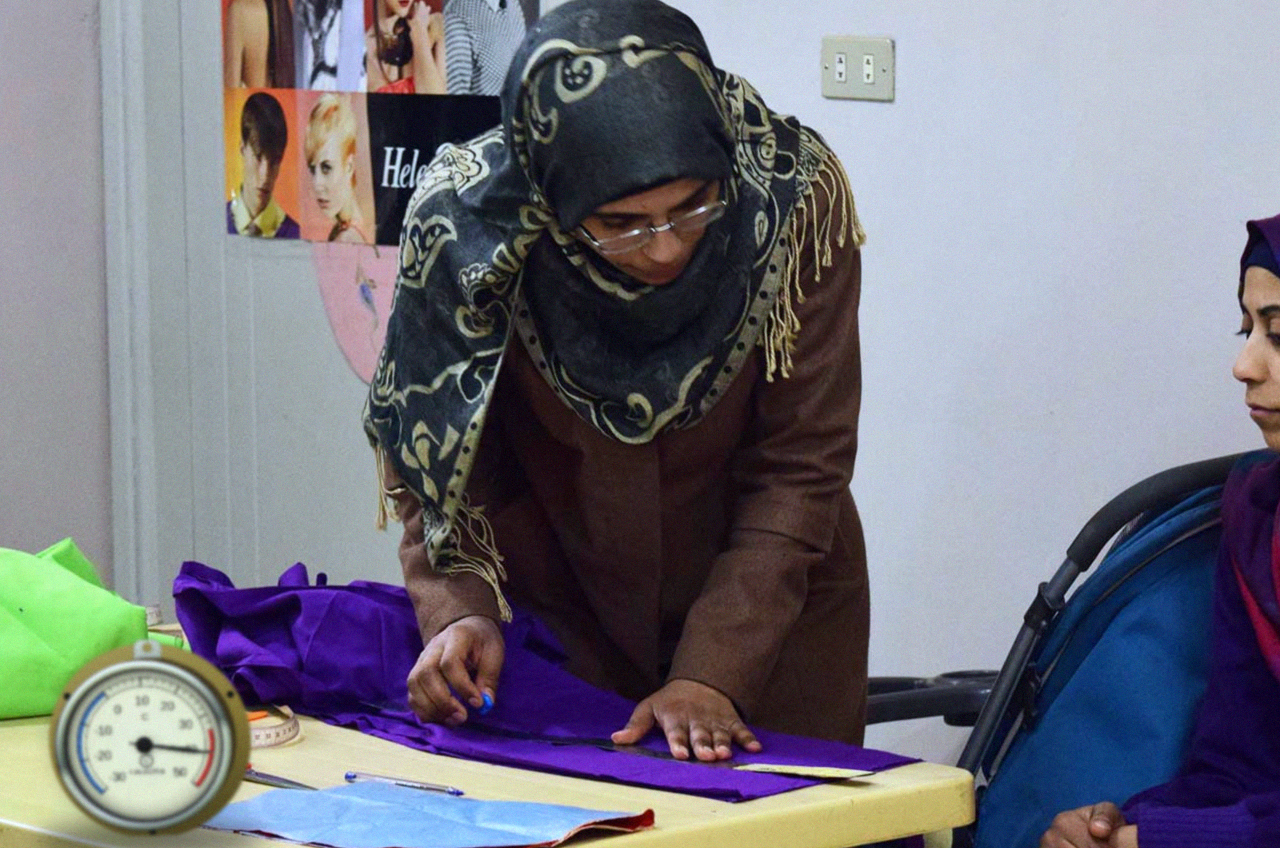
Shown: 40 °C
